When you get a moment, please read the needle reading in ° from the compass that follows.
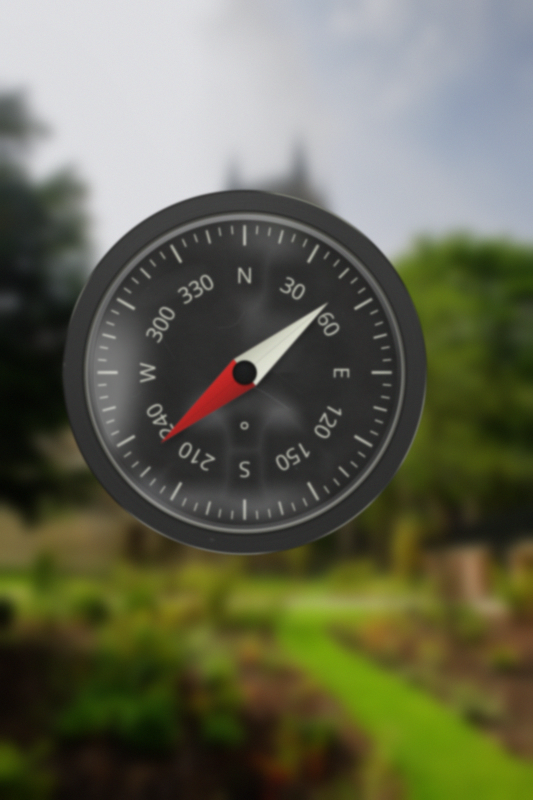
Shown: 230 °
